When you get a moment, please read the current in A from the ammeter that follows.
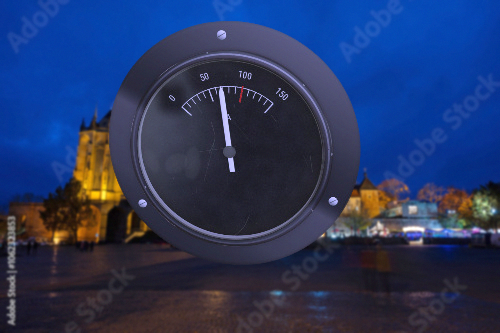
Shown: 70 A
